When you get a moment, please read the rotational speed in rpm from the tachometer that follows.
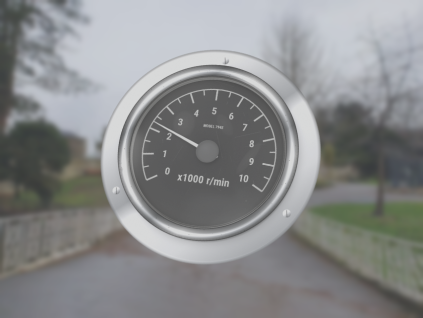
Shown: 2250 rpm
